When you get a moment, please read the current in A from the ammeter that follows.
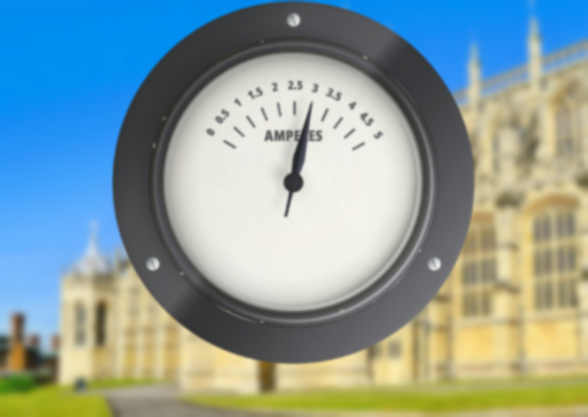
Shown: 3 A
